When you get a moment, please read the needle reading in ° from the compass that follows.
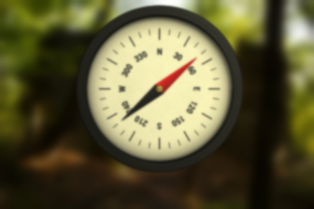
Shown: 50 °
